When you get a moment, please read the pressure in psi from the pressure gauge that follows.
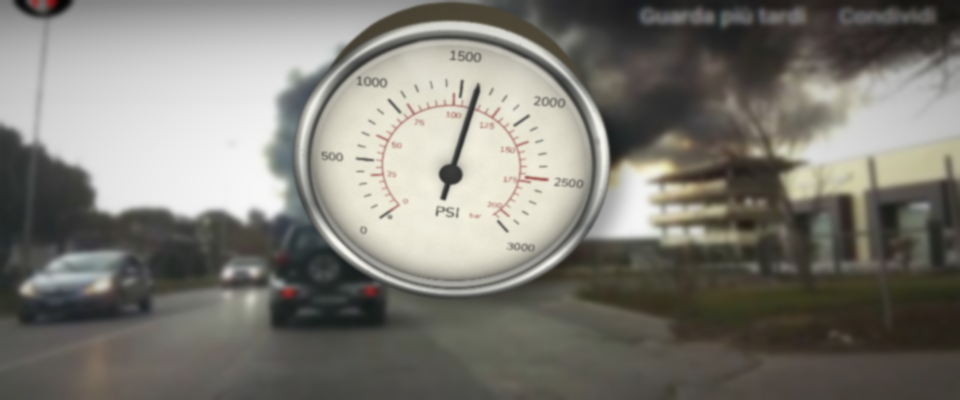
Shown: 1600 psi
